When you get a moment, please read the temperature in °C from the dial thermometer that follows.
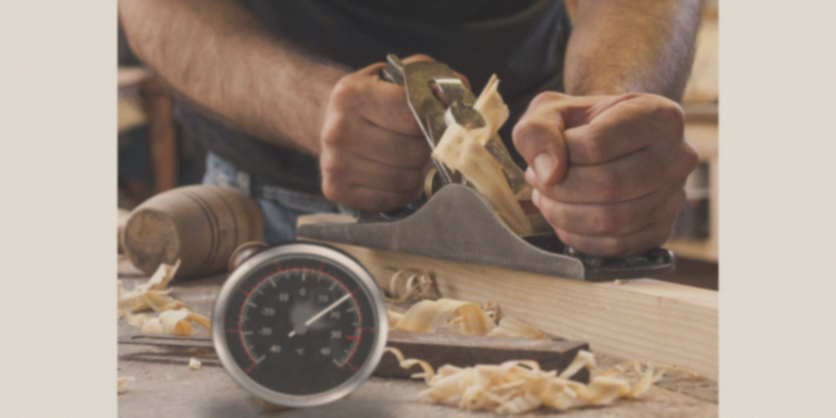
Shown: 15 °C
